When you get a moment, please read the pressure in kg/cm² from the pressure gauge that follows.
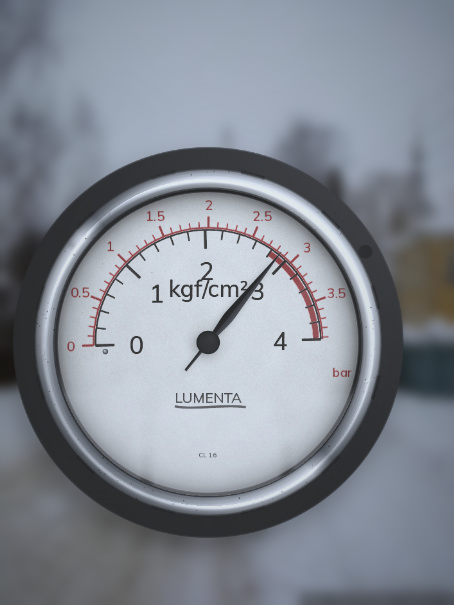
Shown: 2.9 kg/cm²
